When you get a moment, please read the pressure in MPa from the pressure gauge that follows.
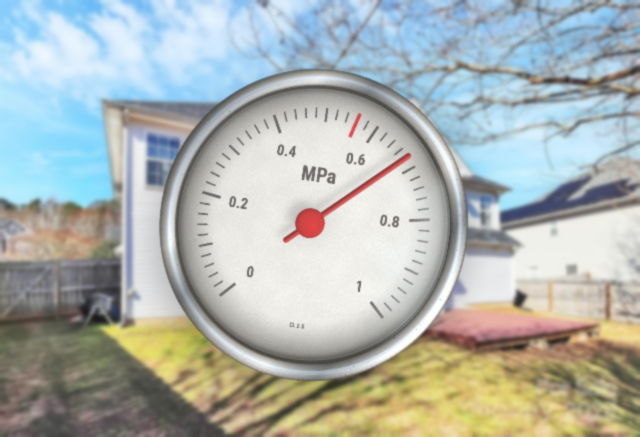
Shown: 0.68 MPa
